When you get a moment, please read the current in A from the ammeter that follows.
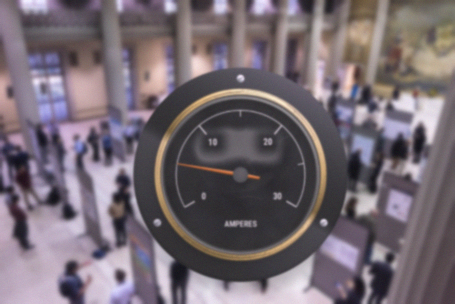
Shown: 5 A
